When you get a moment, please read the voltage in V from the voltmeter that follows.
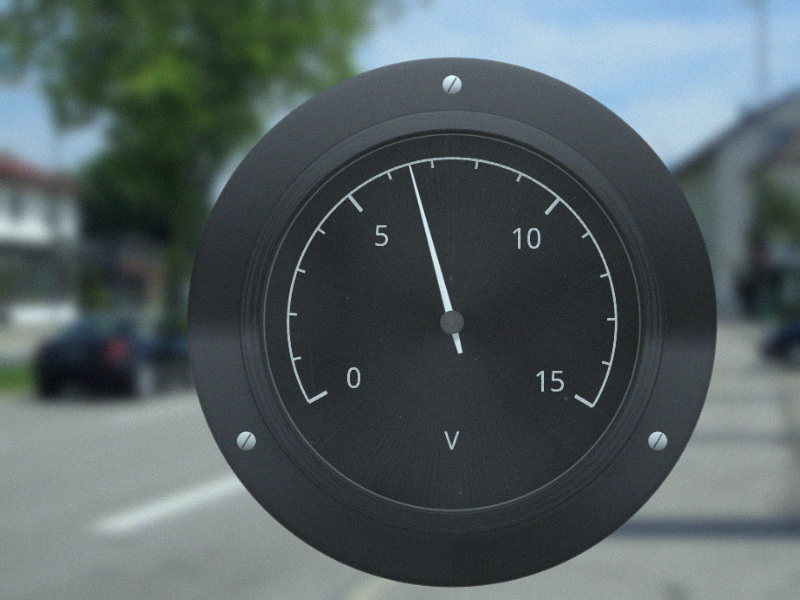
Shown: 6.5 V
